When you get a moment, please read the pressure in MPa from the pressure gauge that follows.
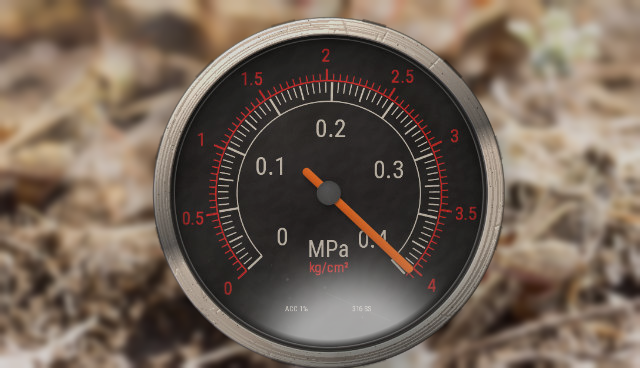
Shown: 0.395 MPa
